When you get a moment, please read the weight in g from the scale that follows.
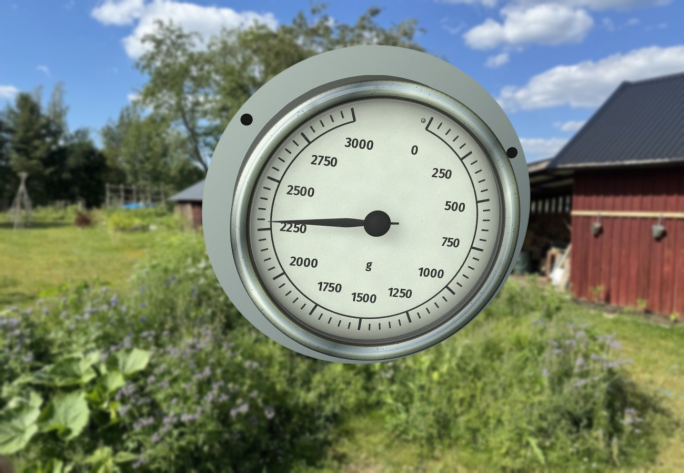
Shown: 2300 g
